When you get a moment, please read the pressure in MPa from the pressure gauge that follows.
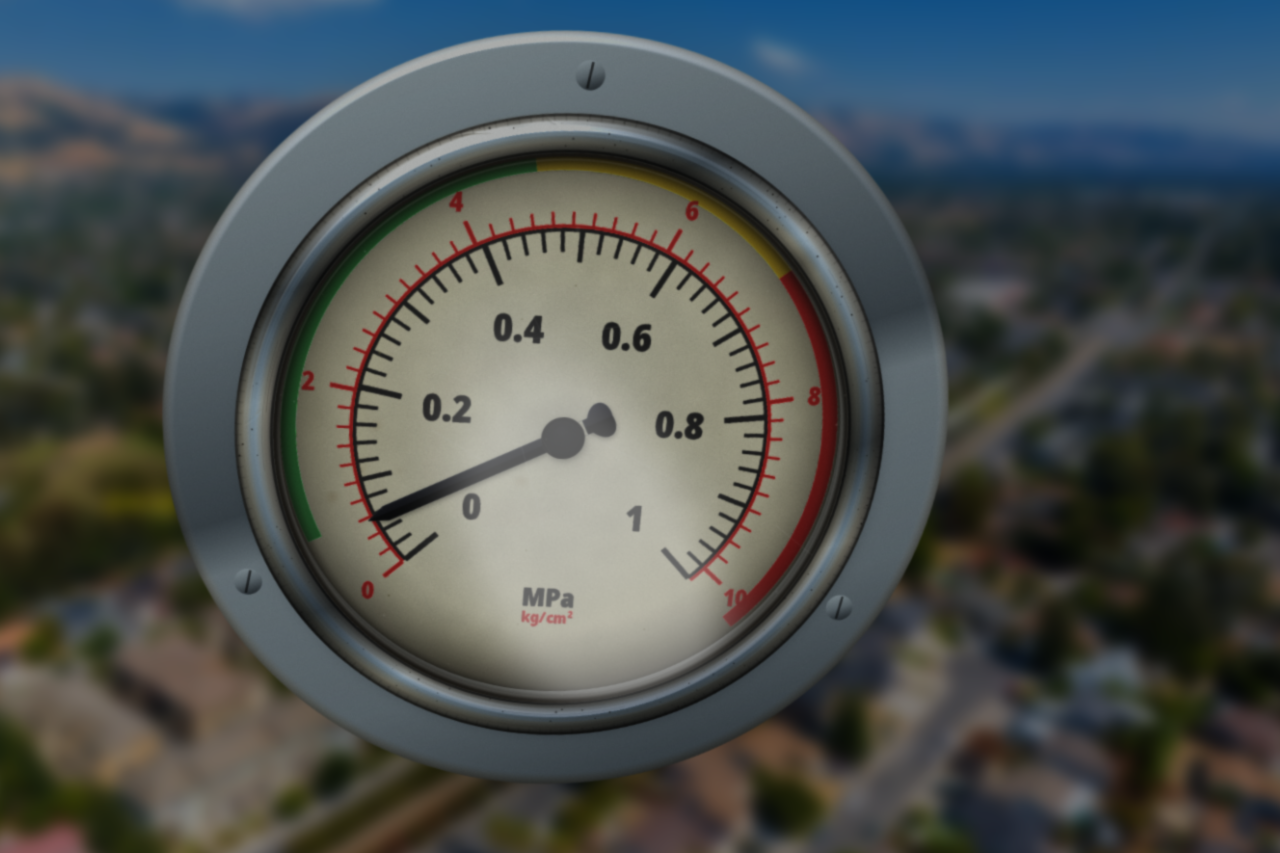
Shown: 0.06 MPa
